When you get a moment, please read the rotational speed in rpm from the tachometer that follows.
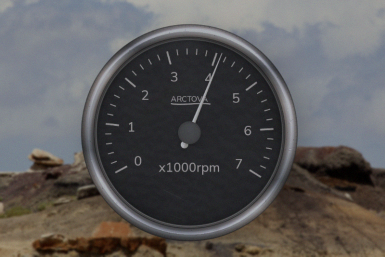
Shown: 4100 rpm
